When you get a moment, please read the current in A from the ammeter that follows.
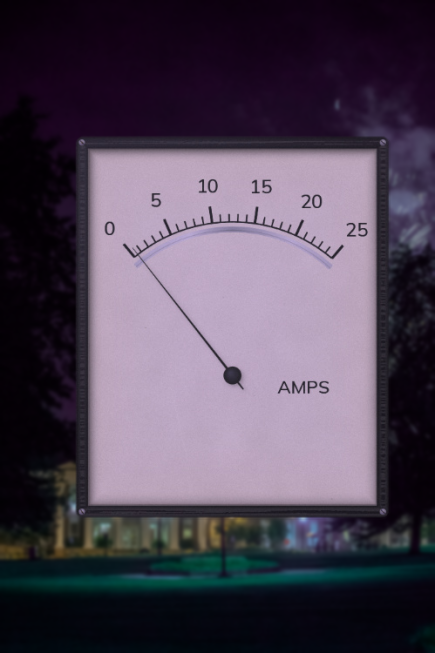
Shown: 0.5 A
